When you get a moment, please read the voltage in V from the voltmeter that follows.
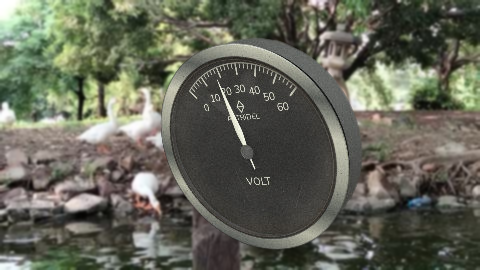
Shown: 20 V
